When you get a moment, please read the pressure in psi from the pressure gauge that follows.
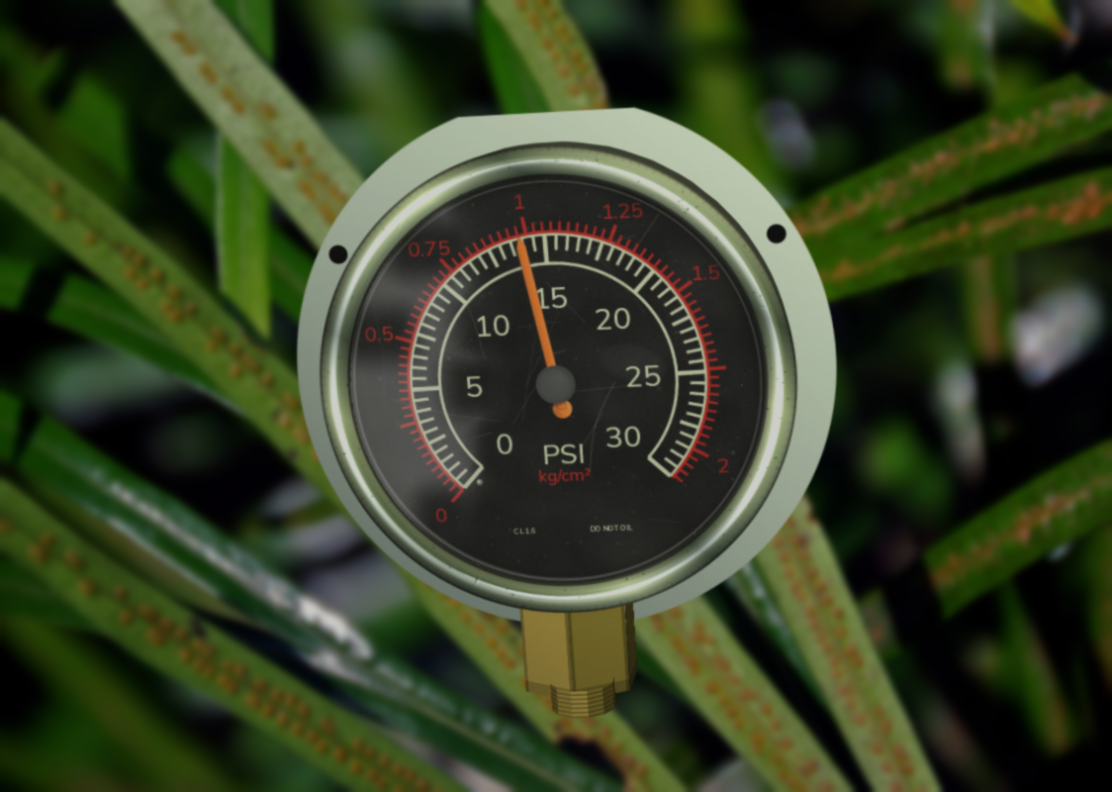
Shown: 14 psi
